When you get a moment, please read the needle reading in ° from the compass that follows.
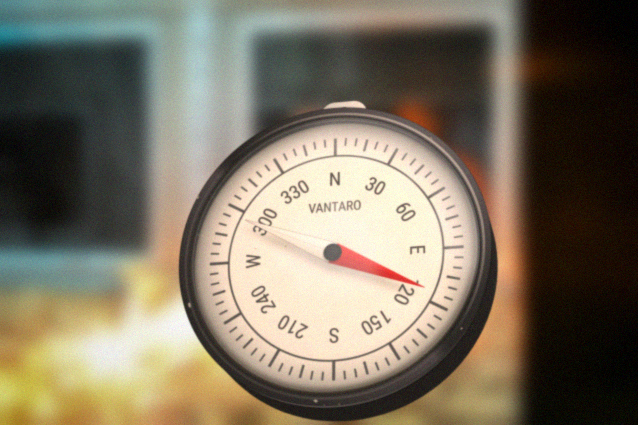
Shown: 115 °
